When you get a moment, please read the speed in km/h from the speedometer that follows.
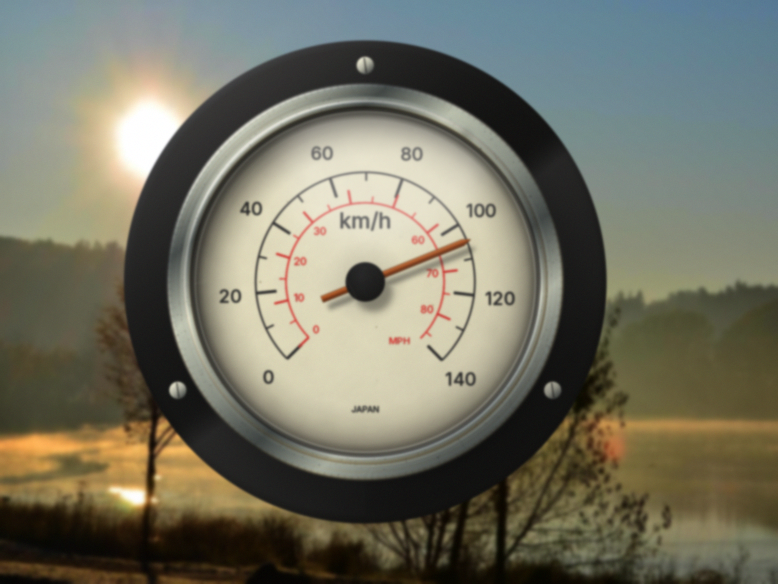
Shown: 105 km/h
